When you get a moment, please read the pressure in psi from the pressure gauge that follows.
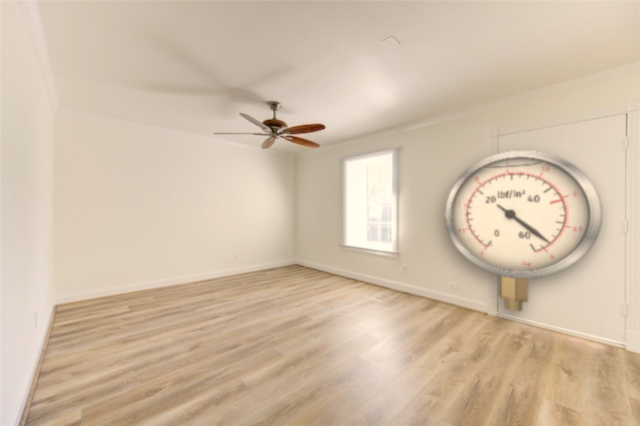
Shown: 56 psi
